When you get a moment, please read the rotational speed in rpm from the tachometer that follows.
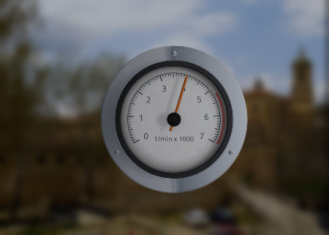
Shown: 4000 rpm
